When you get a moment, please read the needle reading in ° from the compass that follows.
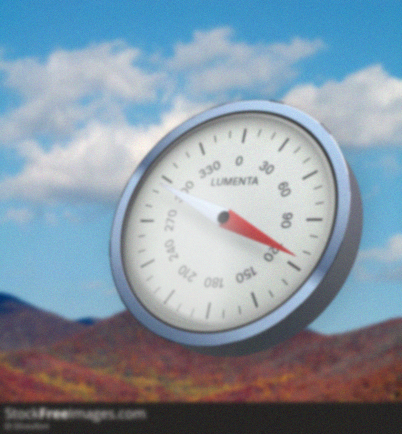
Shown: 115 °
